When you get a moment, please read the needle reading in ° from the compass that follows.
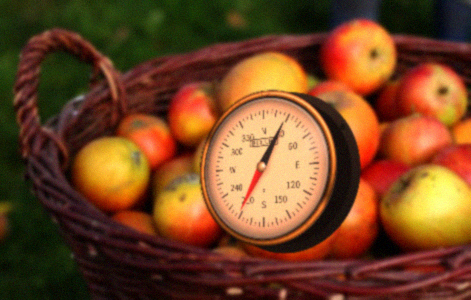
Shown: 210 °
